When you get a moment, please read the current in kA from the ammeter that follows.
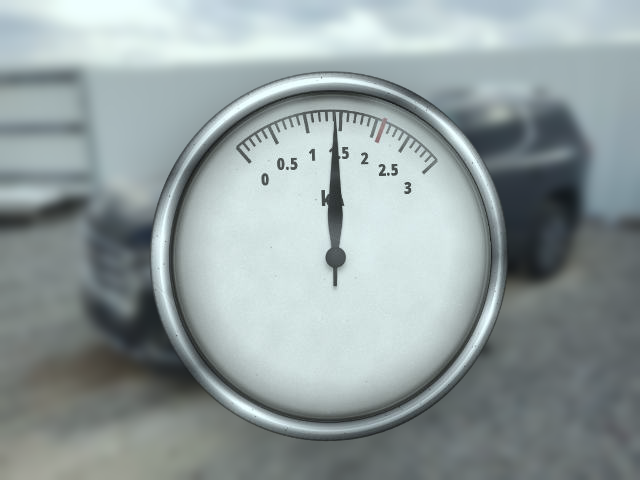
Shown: 1.4 kA
